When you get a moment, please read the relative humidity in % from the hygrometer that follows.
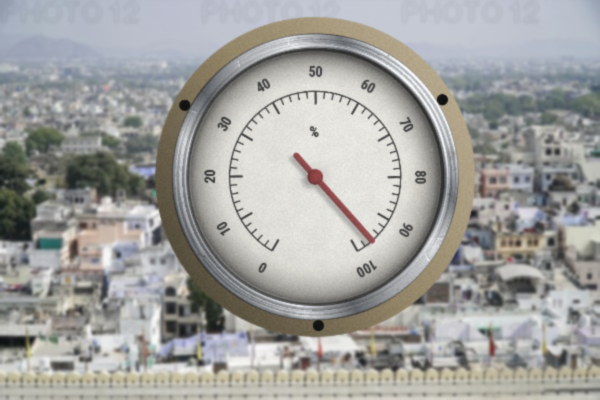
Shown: 96 %
